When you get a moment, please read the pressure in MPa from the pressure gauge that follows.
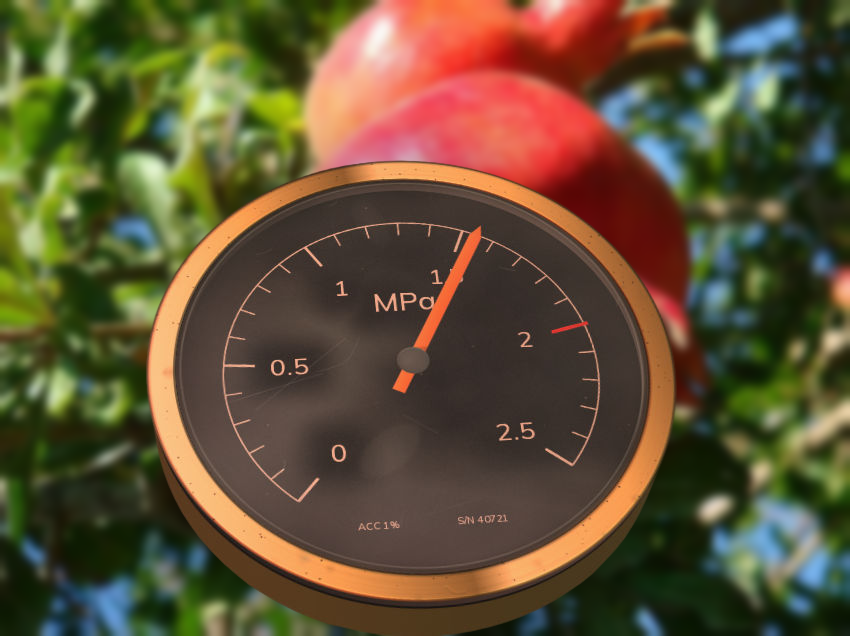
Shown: 1.55 MPa
